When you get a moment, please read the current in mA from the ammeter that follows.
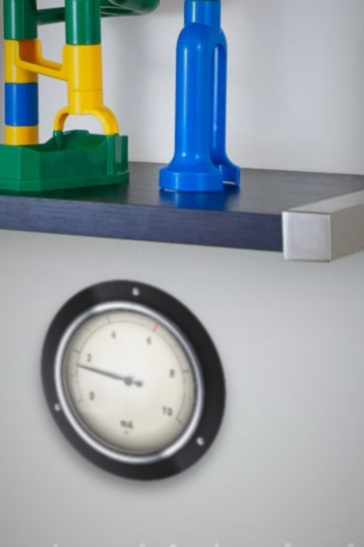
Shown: 1.5 mA
